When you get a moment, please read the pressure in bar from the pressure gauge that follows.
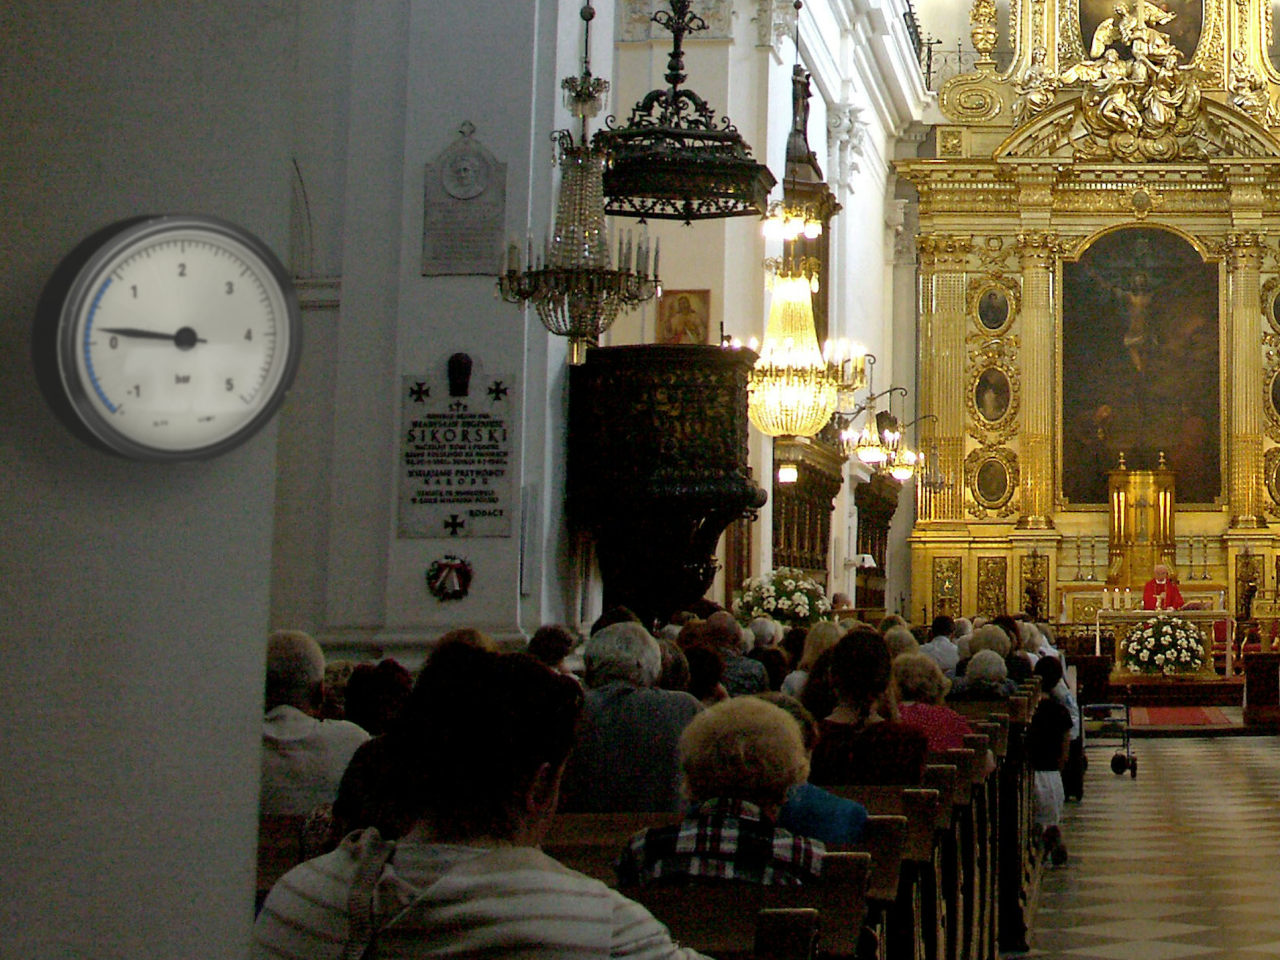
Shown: 0.2 bar
